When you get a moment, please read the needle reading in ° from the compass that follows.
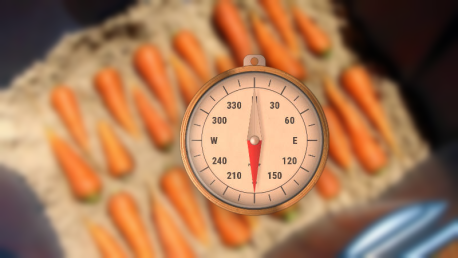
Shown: 180 °
